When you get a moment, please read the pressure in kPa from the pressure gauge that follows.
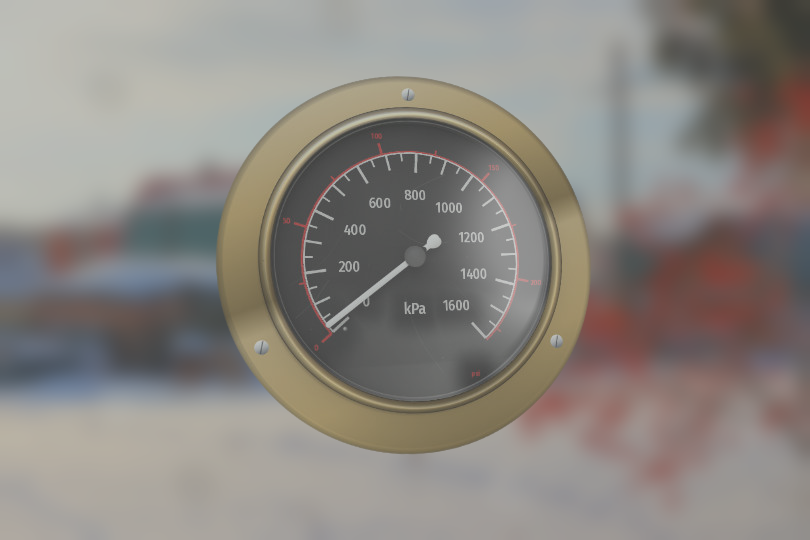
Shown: 25 kPa
